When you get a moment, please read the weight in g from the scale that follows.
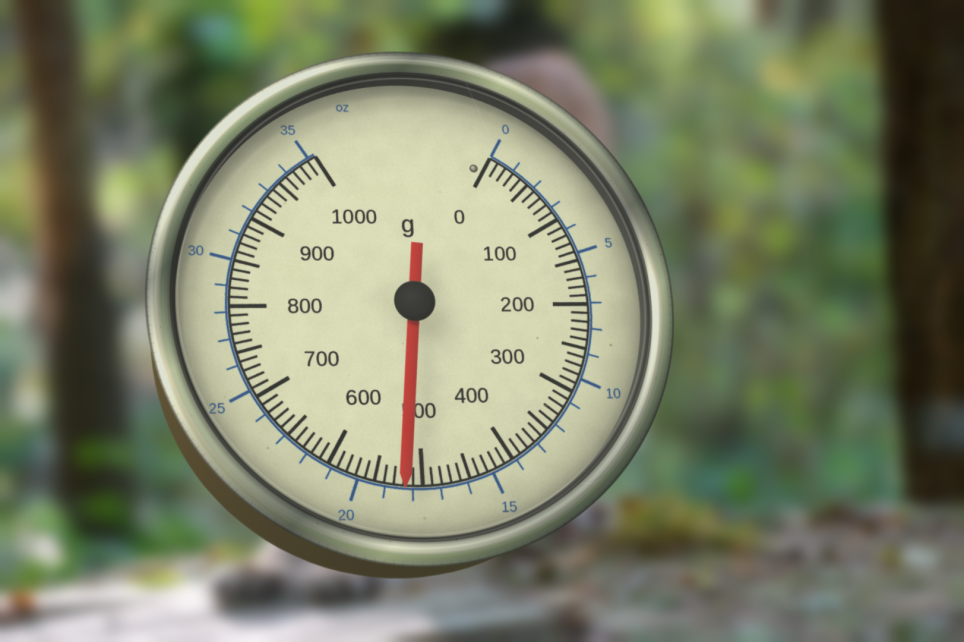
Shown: 520 g
